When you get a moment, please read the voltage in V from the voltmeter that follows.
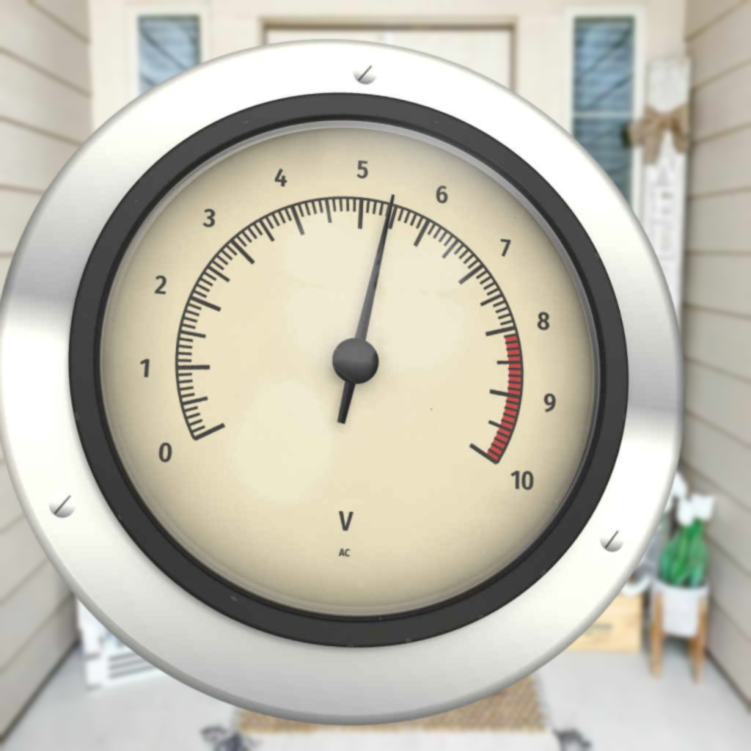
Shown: 5.4 V
